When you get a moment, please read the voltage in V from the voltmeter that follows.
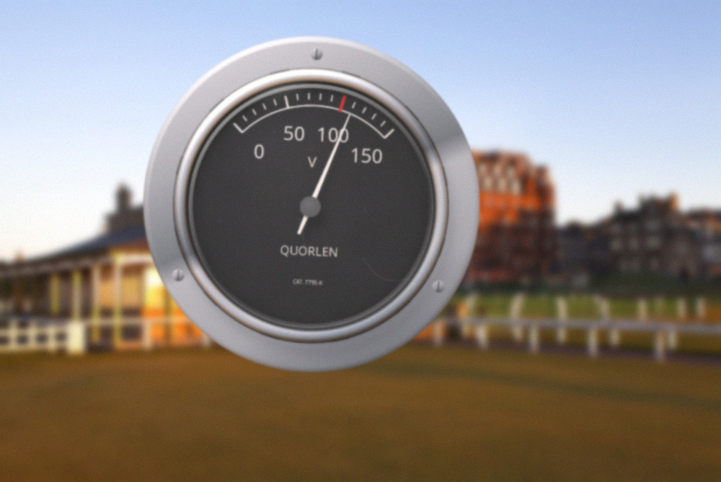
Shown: 110 V
